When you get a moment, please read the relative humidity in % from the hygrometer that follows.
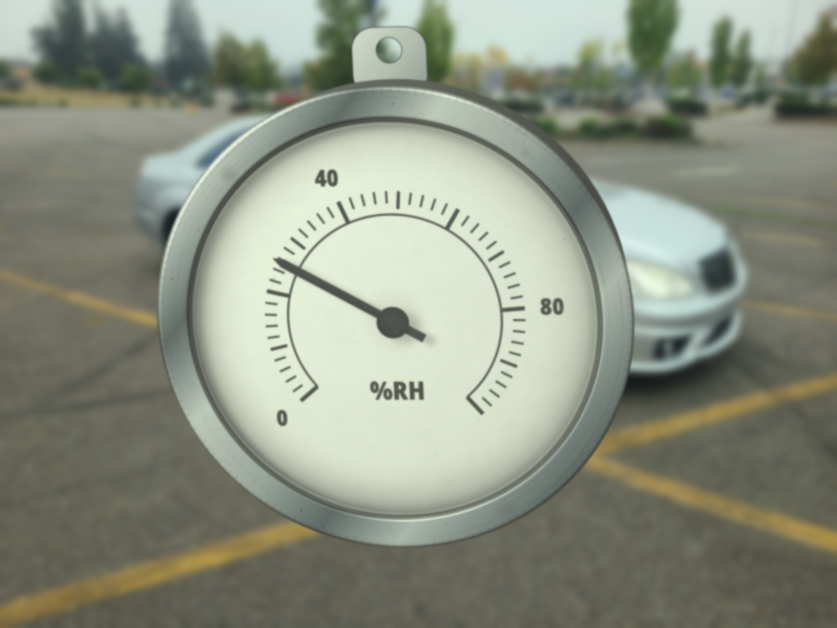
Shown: 26 %
